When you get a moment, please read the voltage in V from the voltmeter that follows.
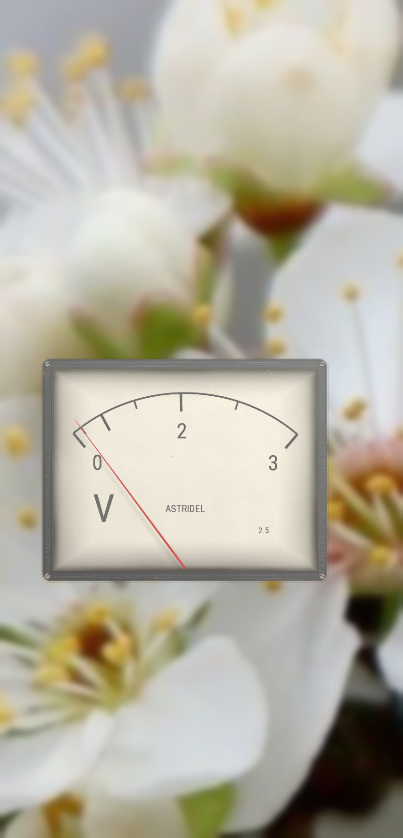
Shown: 0.5 V
